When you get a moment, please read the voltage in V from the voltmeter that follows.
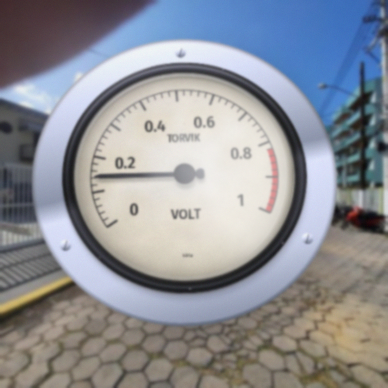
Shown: 0.14 V
